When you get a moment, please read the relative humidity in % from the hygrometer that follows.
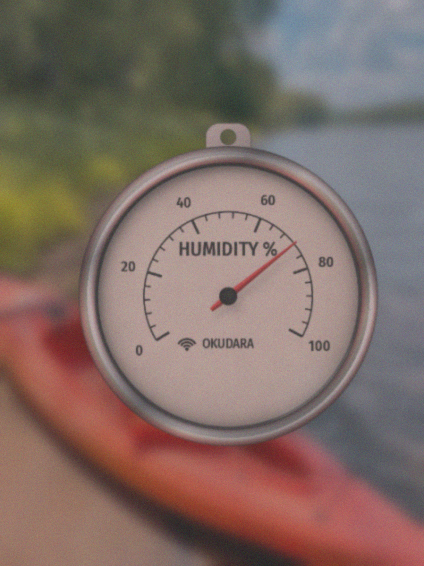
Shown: 72 %
